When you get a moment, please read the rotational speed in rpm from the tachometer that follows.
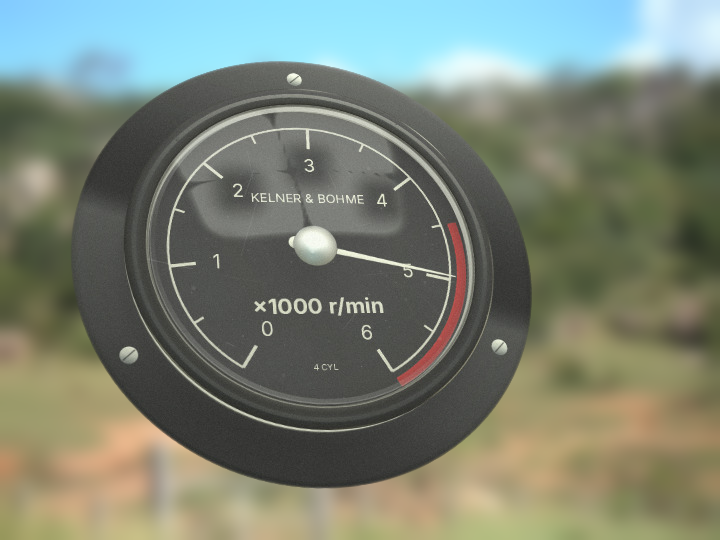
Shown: 5000 rpm
